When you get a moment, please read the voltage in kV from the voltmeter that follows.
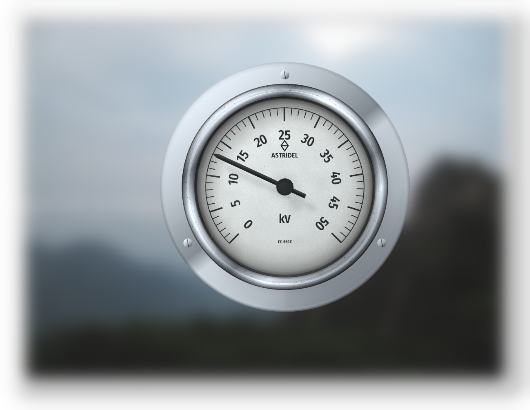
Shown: 13 kV
